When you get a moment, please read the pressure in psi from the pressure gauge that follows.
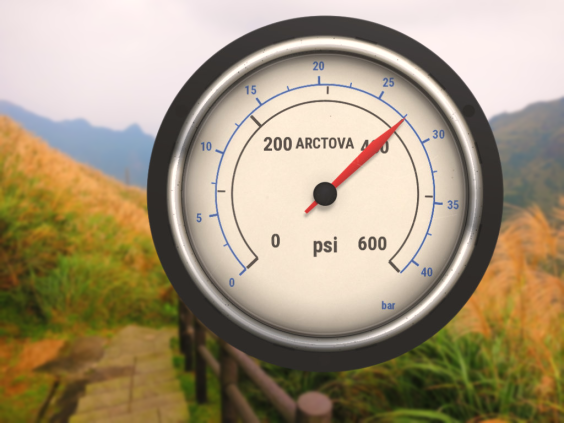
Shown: 400 psi
